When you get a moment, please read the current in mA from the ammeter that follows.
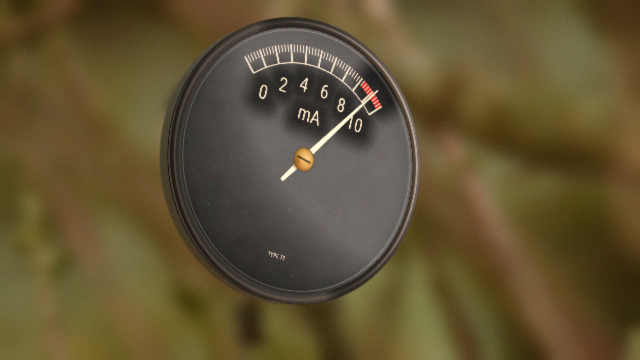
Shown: 9 mA
